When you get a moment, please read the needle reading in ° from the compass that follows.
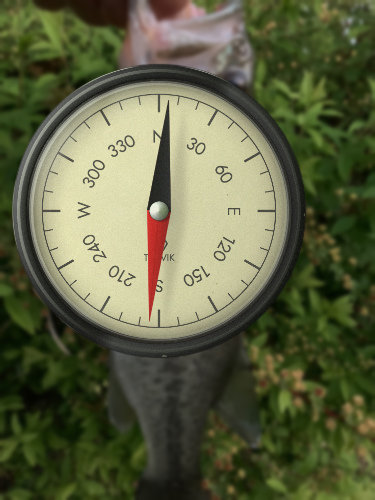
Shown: 185 °
